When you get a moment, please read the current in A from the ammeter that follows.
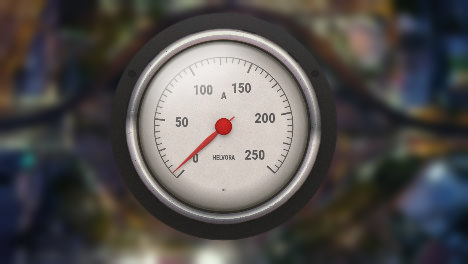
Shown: 5 A
